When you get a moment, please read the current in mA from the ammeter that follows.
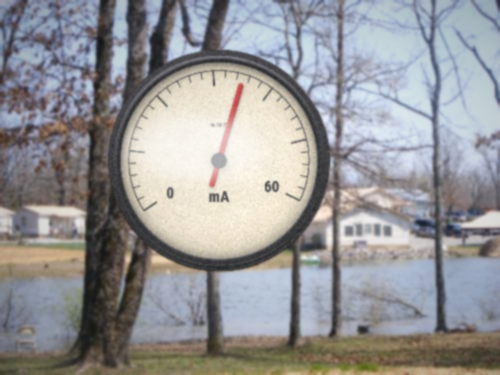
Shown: 35 mA
